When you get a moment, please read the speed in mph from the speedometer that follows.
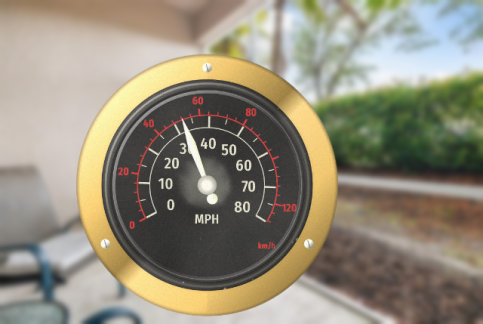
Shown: 32.5 mph
